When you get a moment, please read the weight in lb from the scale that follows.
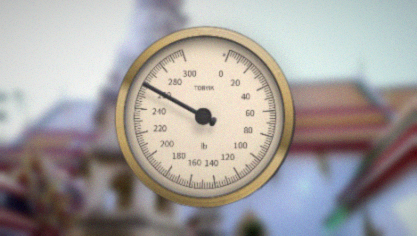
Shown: 260 lb
